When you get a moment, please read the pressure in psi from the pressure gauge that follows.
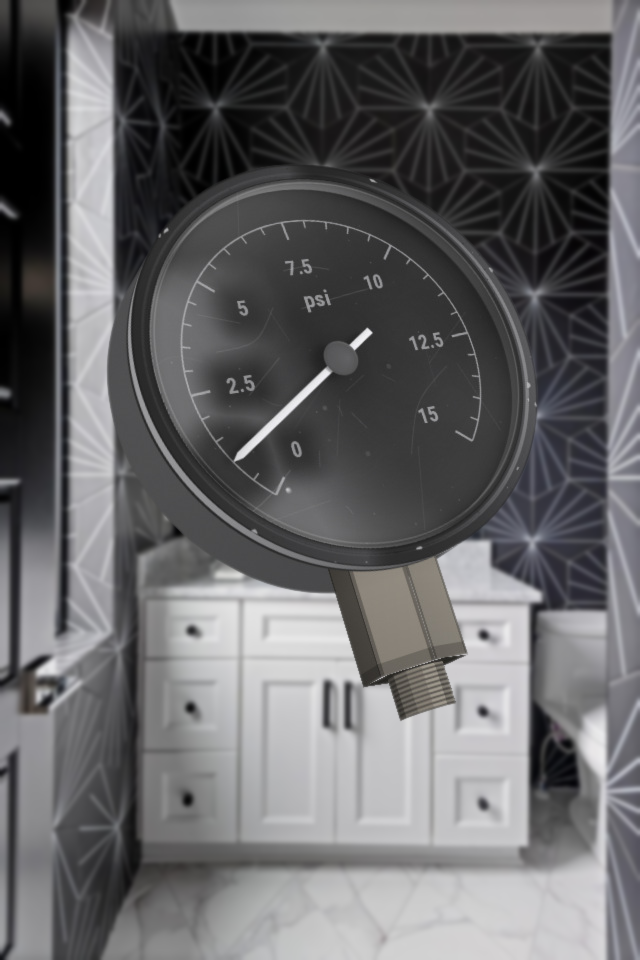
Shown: 1 psi
